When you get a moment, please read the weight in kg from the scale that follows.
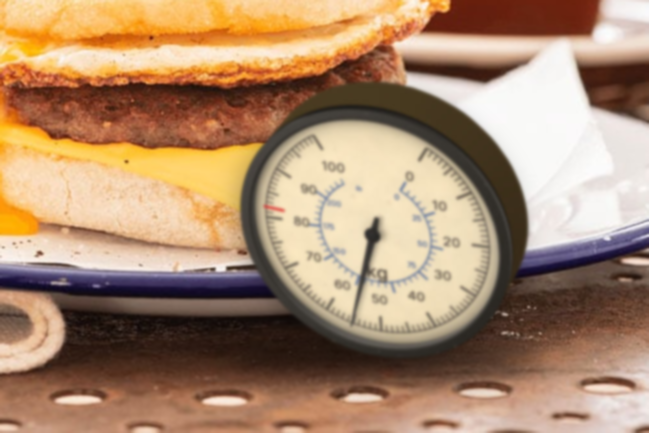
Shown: 55 kg
